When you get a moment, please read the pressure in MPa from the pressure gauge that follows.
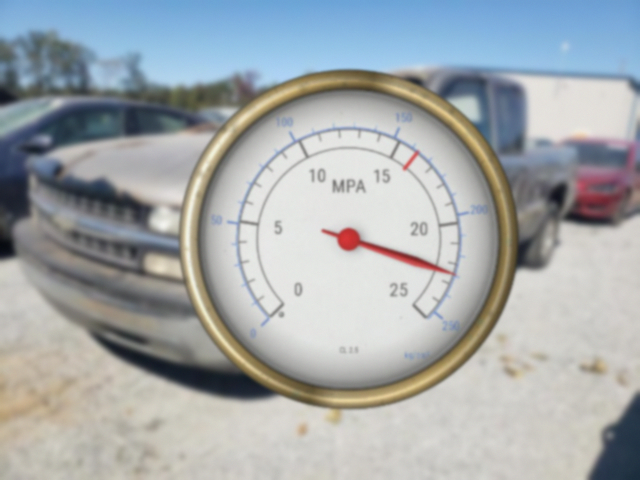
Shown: 22.5 MPa
